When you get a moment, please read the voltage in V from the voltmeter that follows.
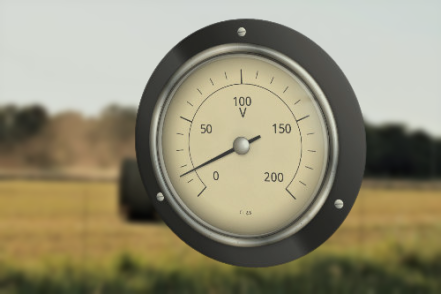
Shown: 15 V
